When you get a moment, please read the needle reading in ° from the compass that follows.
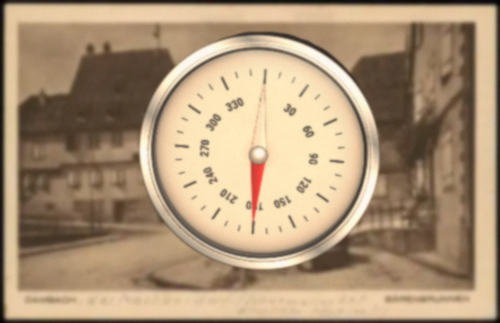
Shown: 180 °
